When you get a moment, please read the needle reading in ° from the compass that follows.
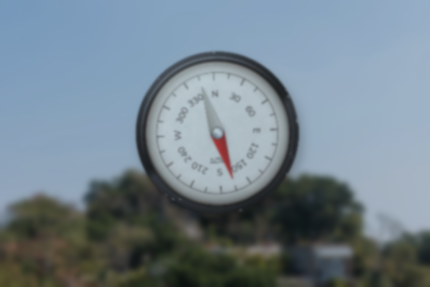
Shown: 165 °
